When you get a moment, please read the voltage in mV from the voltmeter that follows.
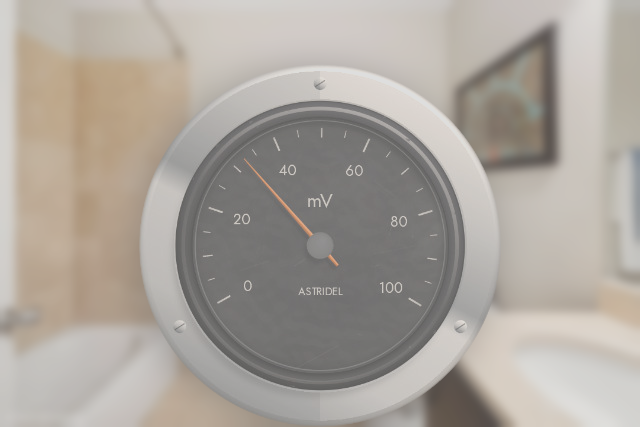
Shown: 32.5 mV
